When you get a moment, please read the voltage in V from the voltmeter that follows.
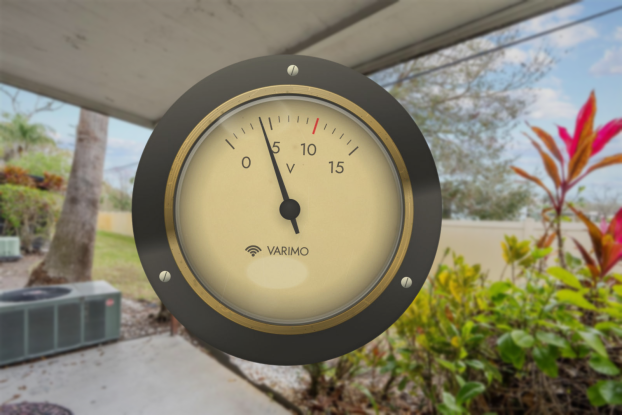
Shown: 4 V
